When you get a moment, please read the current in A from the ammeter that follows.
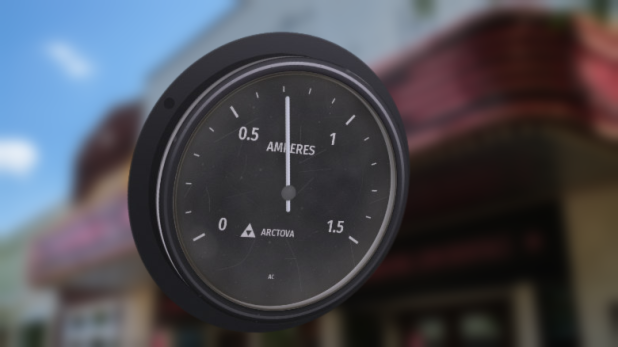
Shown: 0.7 A
